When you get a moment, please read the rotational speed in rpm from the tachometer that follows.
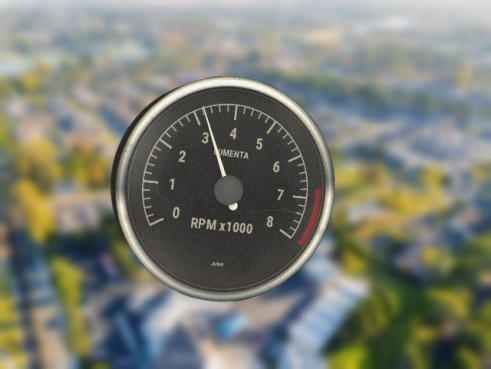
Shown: 3200 rpm
